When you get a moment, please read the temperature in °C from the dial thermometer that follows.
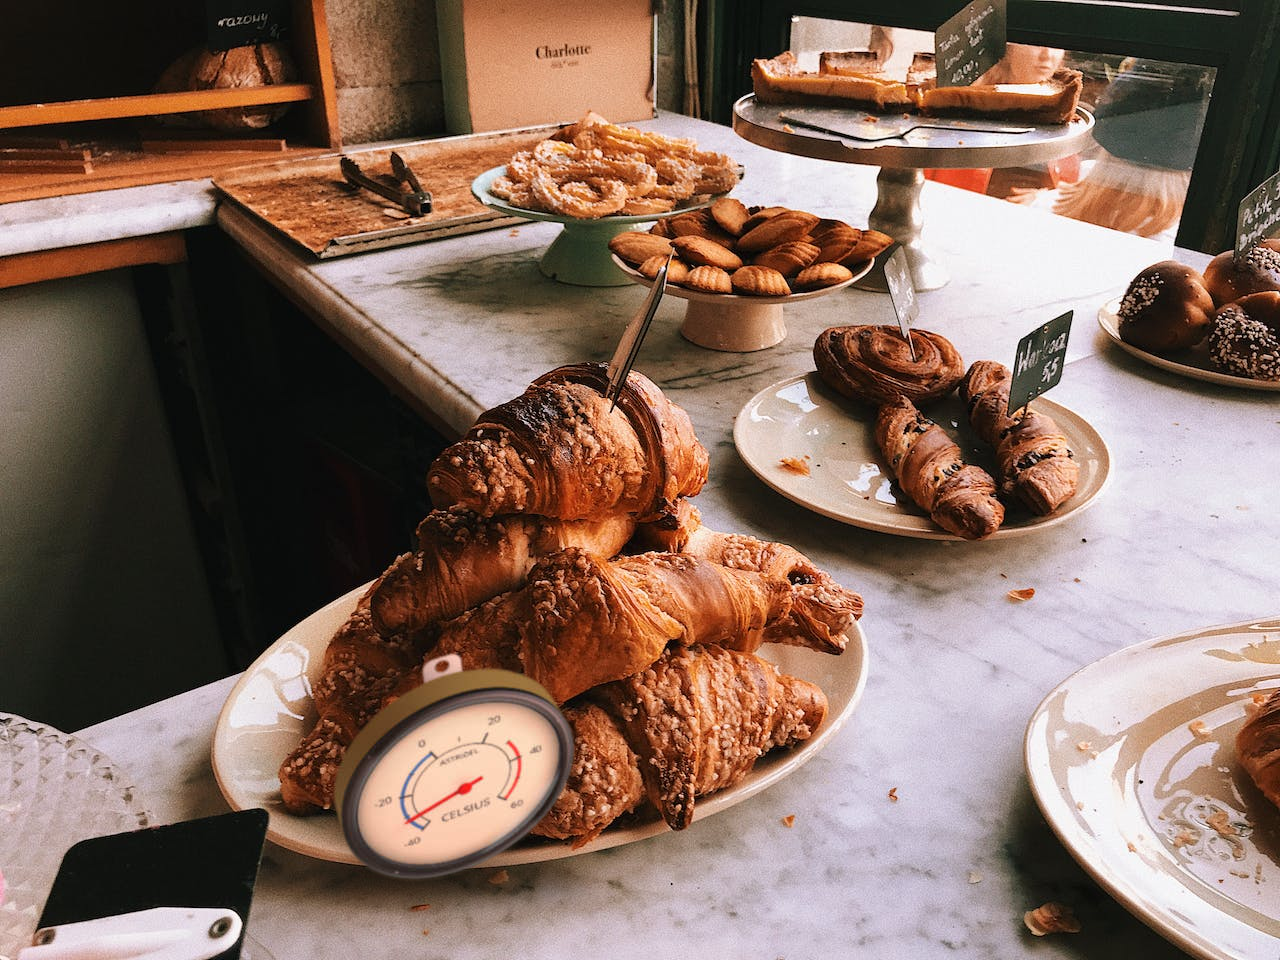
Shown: -30 °C
